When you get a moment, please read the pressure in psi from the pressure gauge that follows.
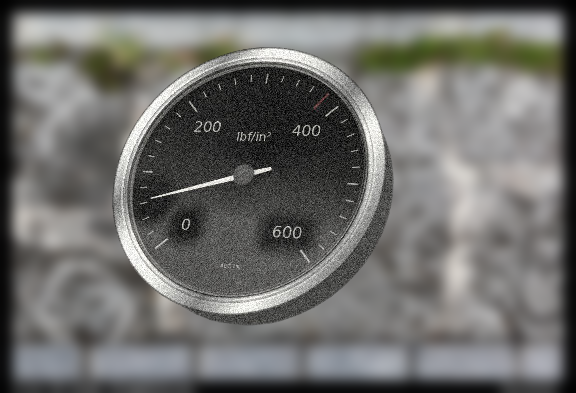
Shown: 60 psi
